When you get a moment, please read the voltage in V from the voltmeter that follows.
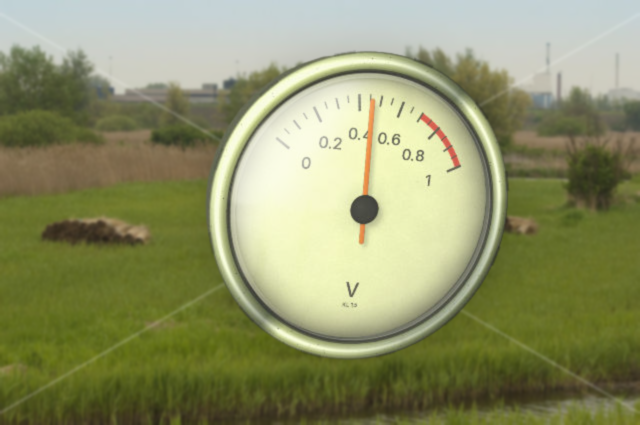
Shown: 0.45 V
